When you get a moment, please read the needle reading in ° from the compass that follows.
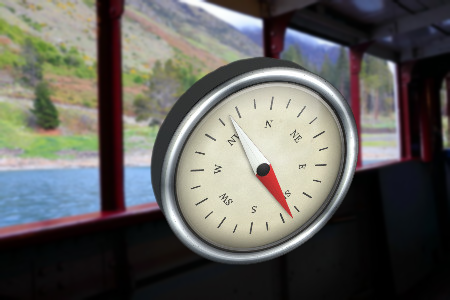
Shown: 142.5 °
